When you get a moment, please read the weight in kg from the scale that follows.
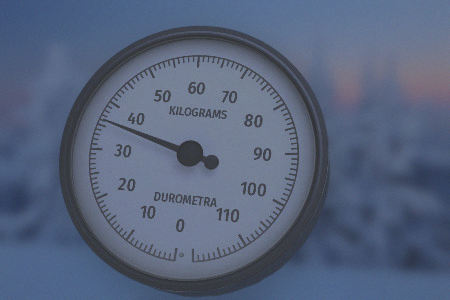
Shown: 36 kg
